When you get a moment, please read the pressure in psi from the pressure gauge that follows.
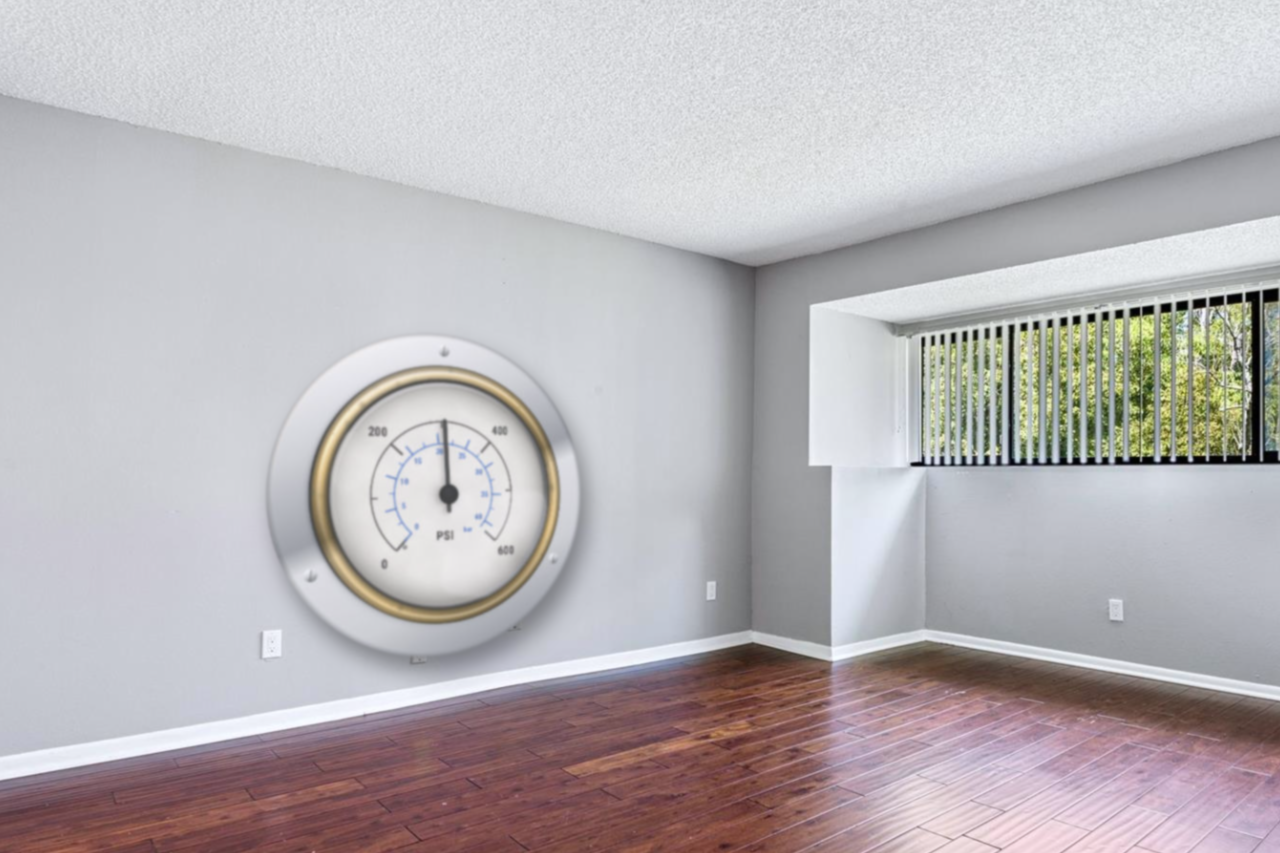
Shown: 300 psi
